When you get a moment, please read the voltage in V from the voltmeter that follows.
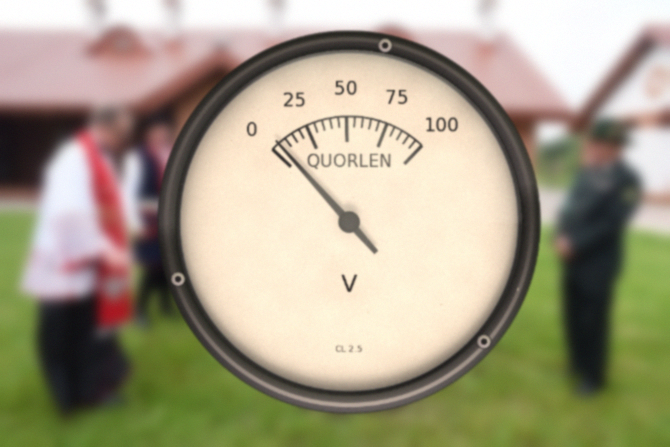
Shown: 5 V
